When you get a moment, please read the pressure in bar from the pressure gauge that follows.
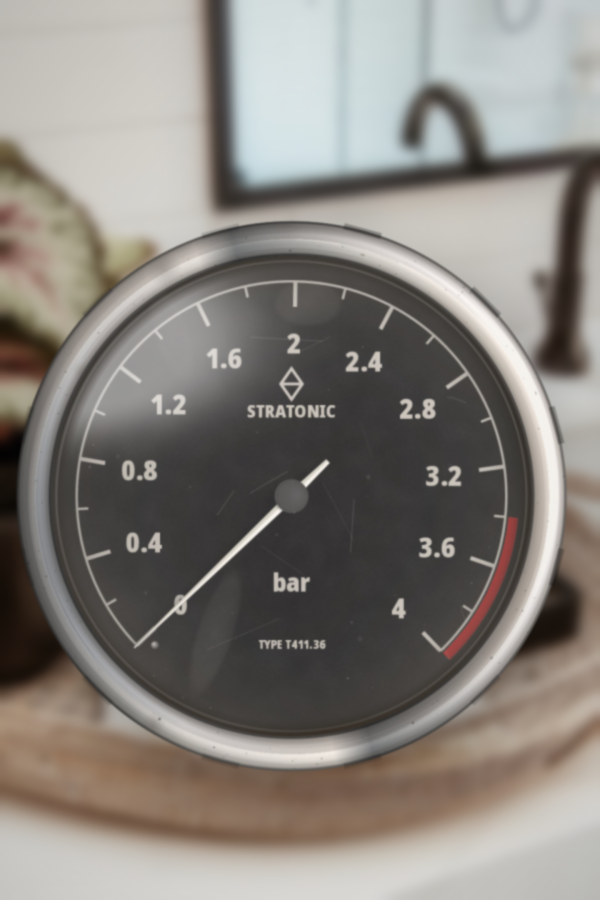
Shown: 0 bar
